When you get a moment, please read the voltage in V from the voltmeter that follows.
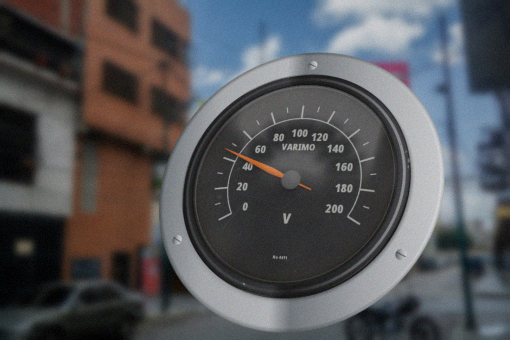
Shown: 45 V
